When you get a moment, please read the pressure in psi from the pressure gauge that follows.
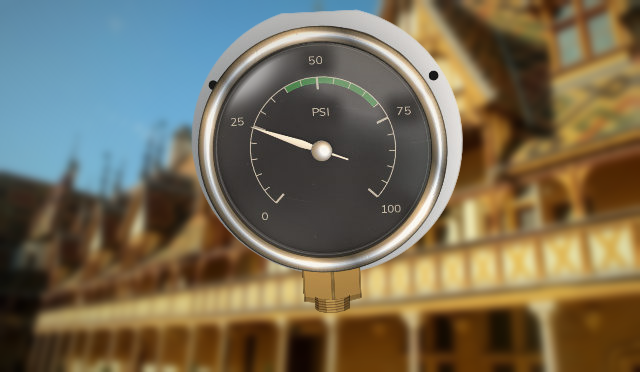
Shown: 25 psi
